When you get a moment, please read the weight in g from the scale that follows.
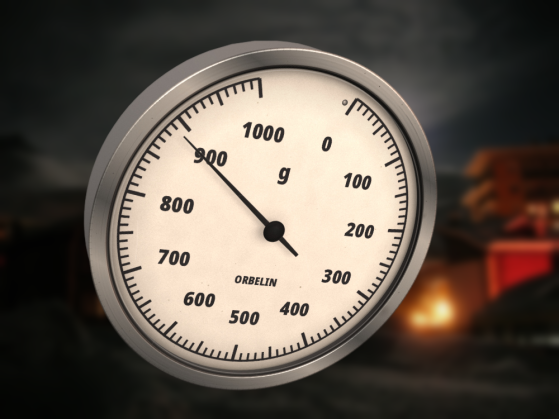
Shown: 890 g
